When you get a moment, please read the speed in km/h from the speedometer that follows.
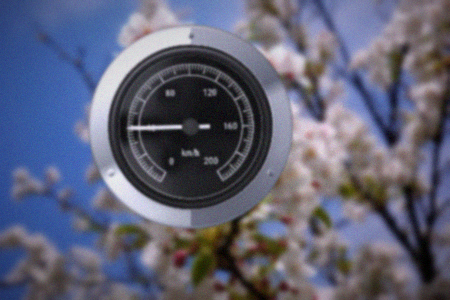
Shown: 40 km/h
